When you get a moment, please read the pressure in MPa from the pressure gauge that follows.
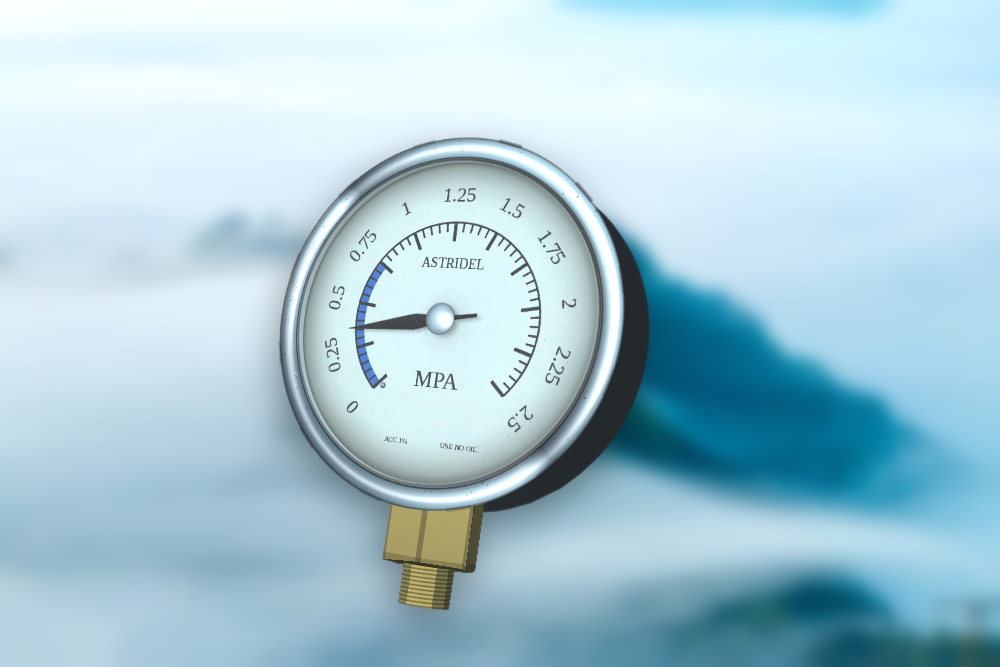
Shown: 0.35 MPa
